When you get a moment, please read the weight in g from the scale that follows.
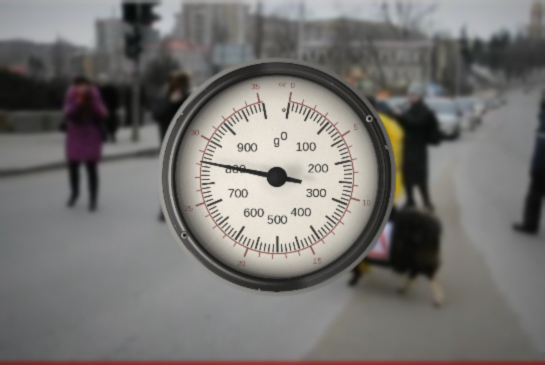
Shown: 800 g
